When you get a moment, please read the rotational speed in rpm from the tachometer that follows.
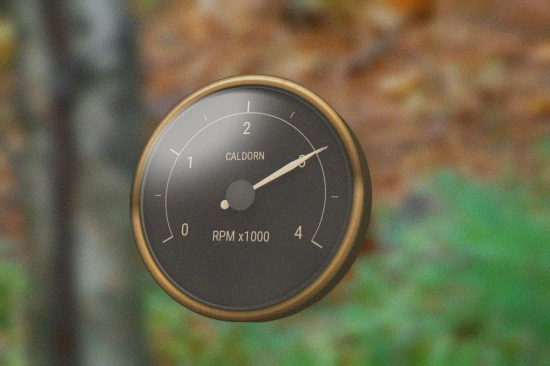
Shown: 3000 rpm
